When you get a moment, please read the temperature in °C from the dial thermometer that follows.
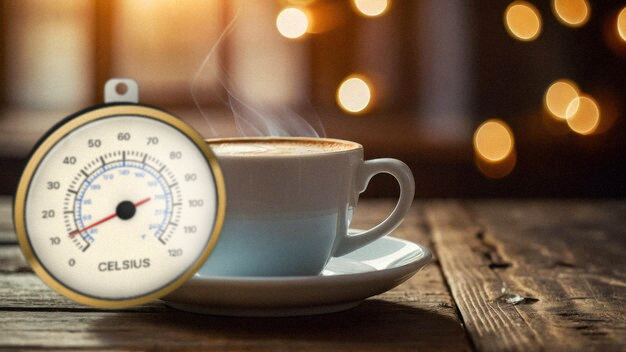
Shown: 10 °C
